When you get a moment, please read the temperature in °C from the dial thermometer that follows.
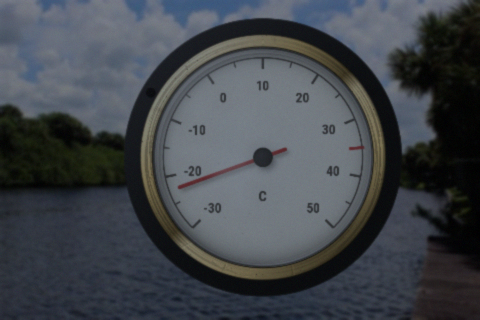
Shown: -22.5 °C
